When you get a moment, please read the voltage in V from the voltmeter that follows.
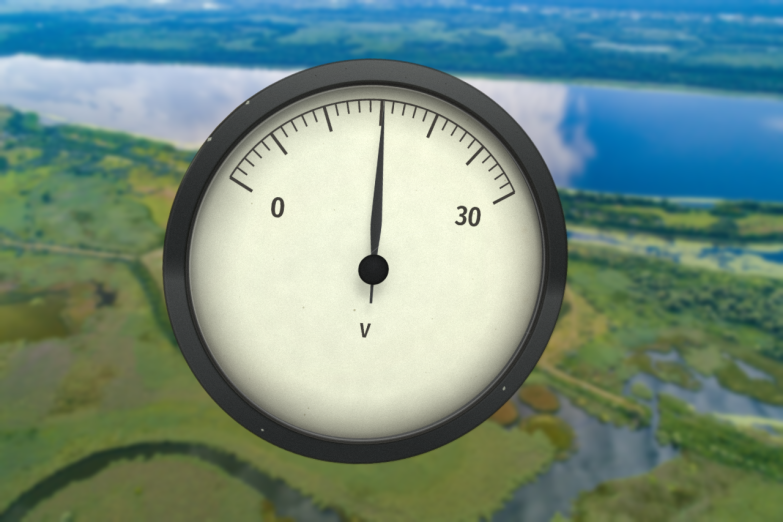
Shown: 15 V
